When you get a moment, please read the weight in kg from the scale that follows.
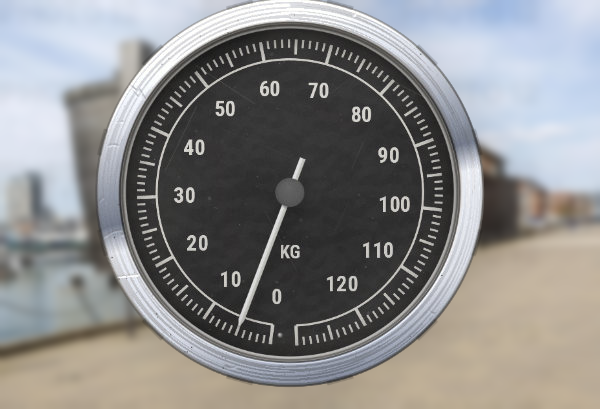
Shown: 5 kg
